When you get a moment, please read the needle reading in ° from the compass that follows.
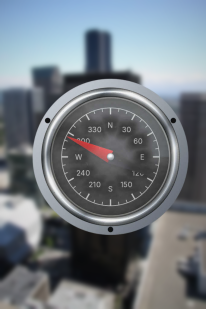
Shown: 295 °
